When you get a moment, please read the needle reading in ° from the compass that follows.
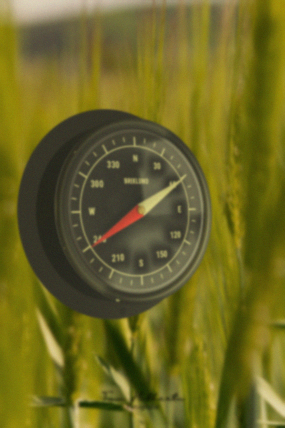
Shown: 240 °
